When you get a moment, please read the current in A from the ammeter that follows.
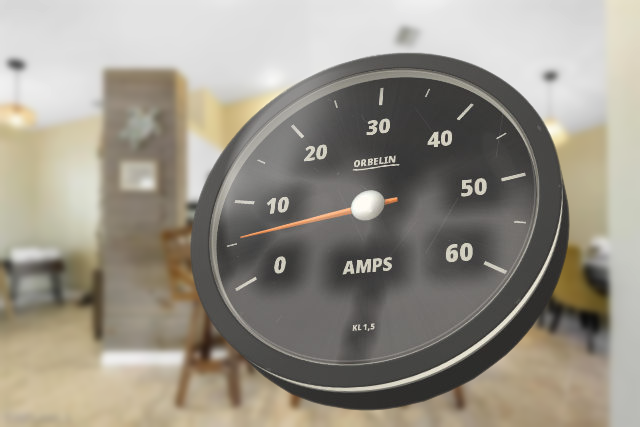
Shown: 5 A
